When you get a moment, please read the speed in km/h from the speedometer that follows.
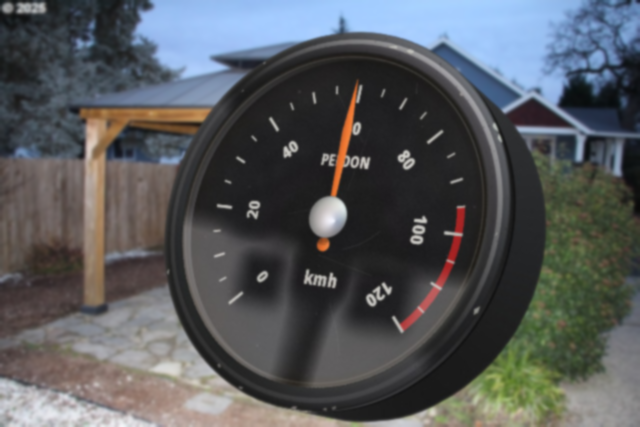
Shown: 60 km/h
